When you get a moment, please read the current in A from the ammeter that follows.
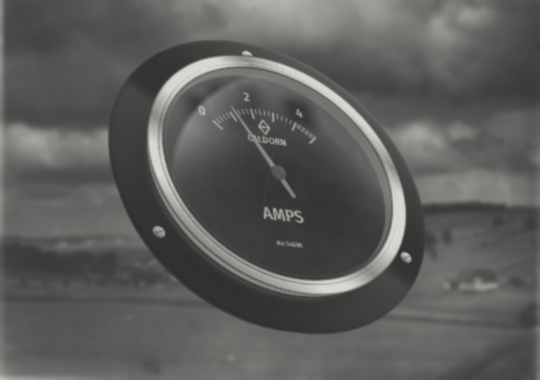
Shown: 1 A
